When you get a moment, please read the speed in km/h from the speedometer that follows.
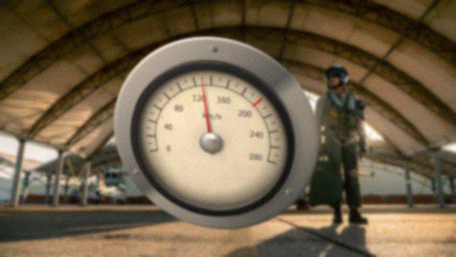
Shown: 130 km/h
